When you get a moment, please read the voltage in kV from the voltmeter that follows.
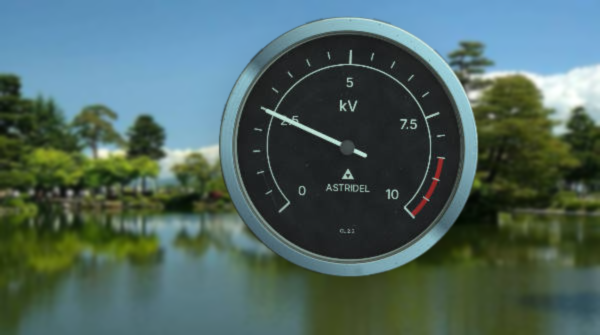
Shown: 2.5 kV
